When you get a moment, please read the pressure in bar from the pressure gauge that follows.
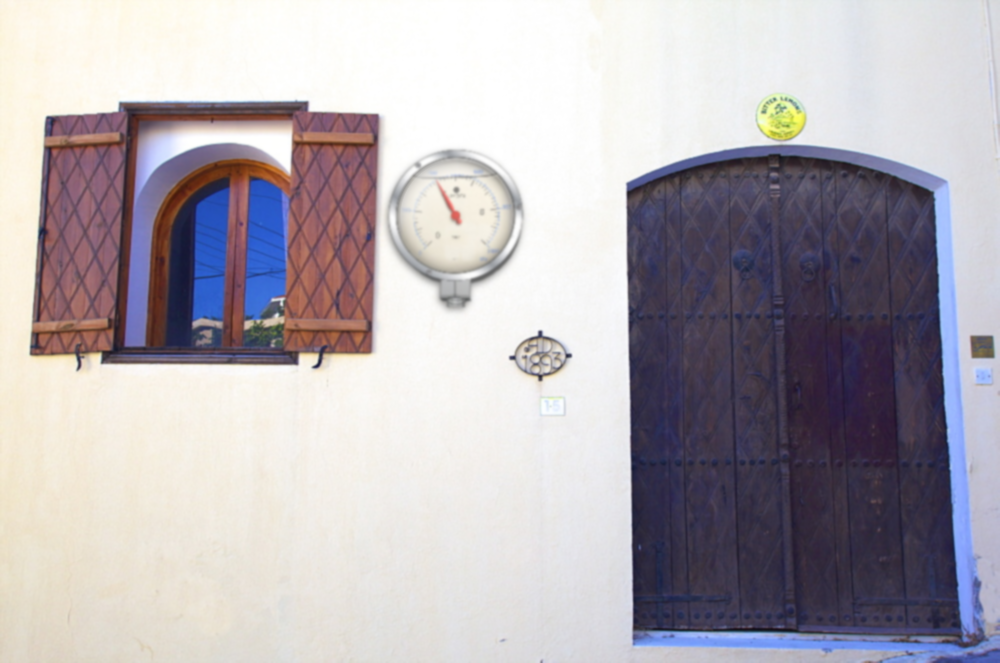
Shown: 4 bar
